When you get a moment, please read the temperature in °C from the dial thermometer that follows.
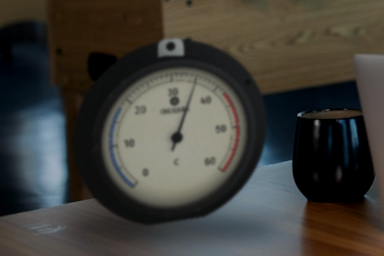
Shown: 35 °C
